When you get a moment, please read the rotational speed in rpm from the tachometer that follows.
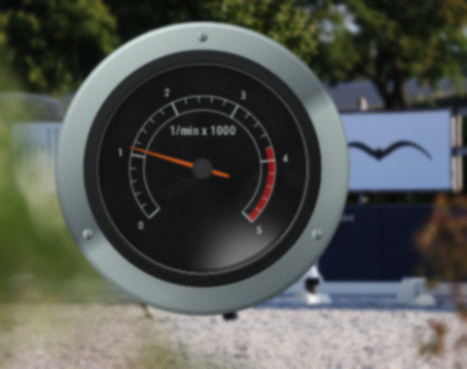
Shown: 1100 rpm
